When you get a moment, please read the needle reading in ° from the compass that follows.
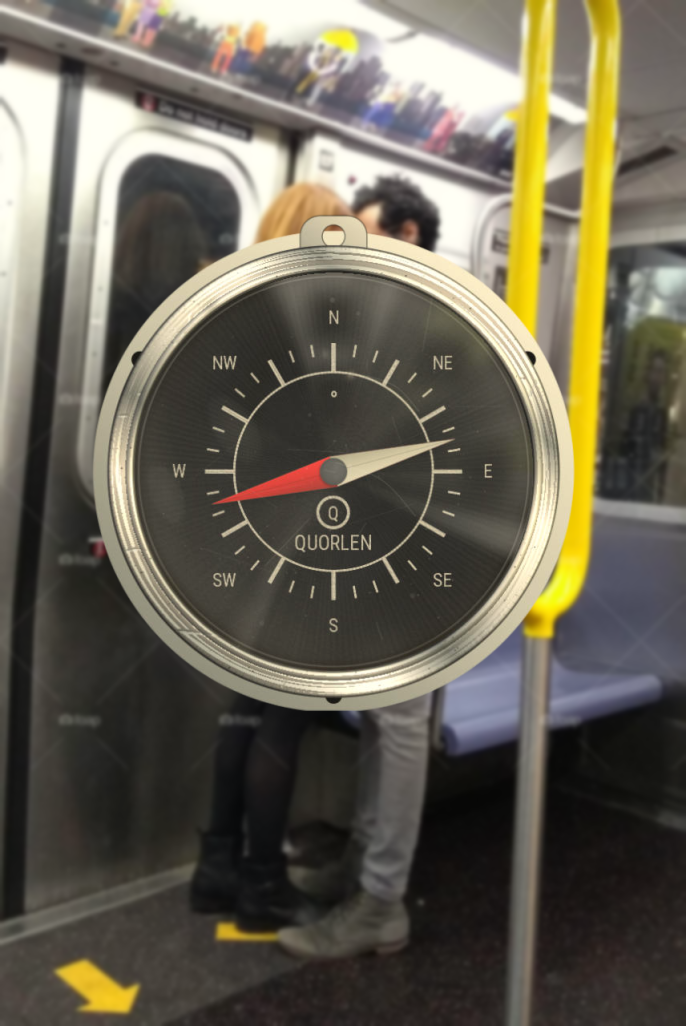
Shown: 255 °
